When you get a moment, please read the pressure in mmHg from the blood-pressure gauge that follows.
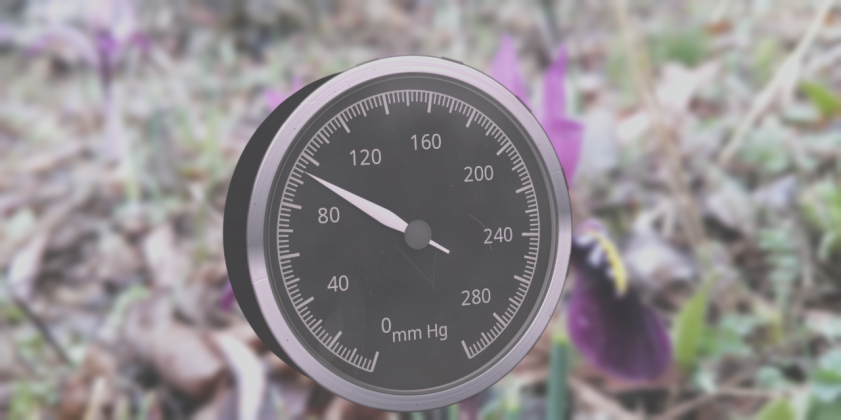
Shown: 94 mmHg
